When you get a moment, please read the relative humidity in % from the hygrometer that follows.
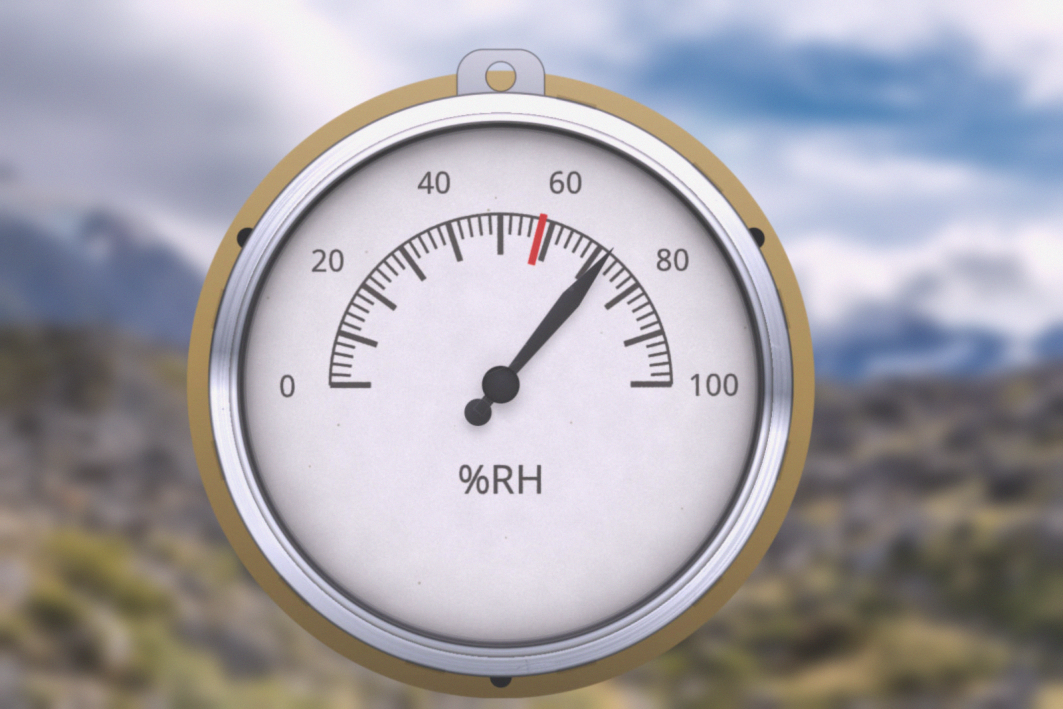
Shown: 72 %
